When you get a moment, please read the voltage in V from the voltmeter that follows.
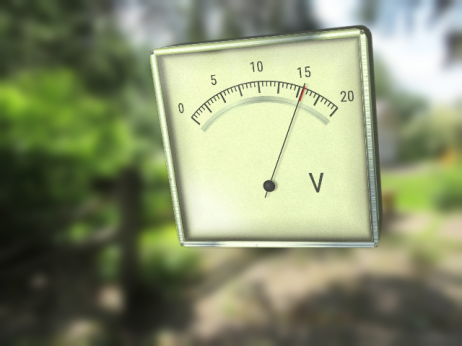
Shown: 15.5 V
